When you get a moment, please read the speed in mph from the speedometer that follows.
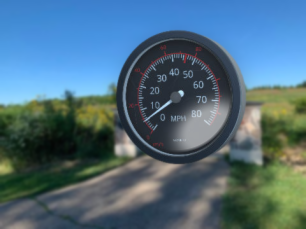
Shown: 5 mph
